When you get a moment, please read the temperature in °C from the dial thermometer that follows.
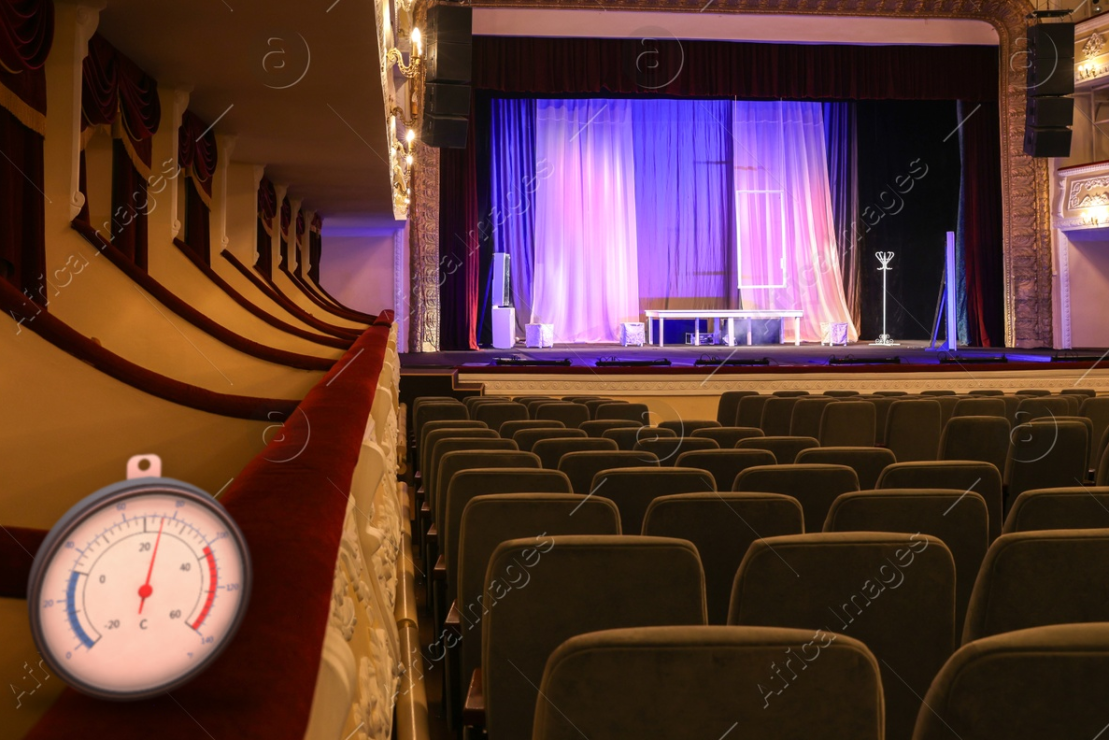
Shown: 24 °C
